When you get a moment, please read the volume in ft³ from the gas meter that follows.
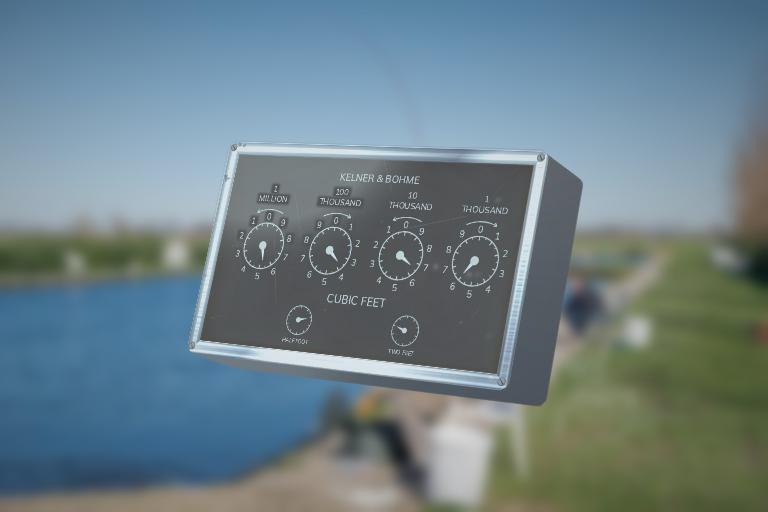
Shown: 536600 ft³
